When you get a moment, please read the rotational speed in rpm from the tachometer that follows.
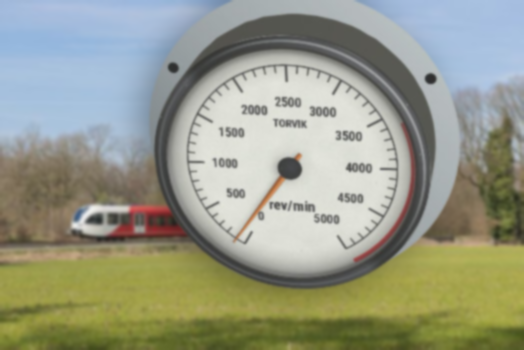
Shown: 100 rpm
